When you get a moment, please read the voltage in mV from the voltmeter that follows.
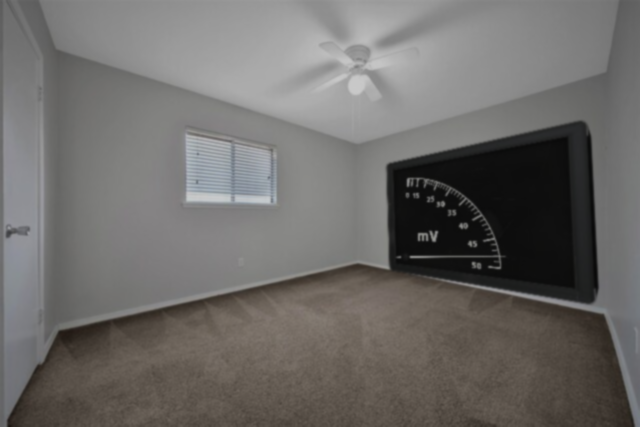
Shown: 48 mV
